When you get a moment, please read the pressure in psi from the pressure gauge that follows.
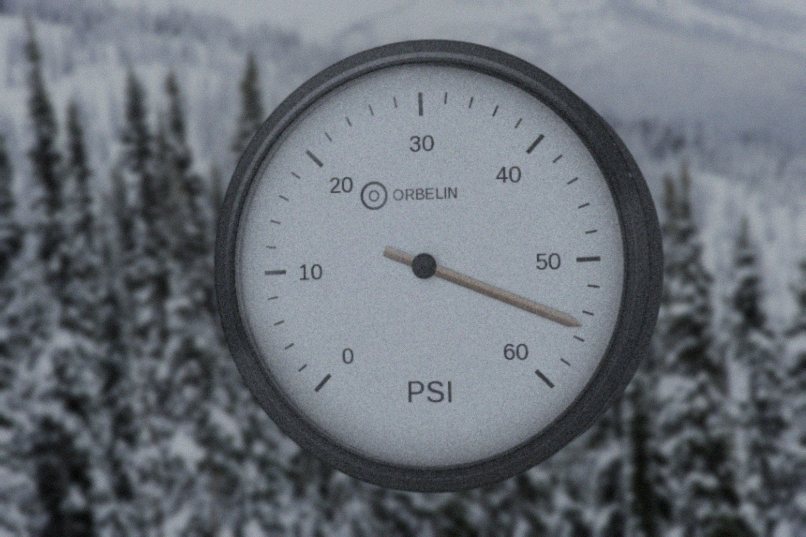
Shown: 55 psi
